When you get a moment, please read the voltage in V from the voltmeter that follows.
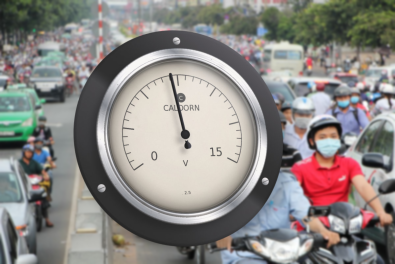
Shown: 7 V
